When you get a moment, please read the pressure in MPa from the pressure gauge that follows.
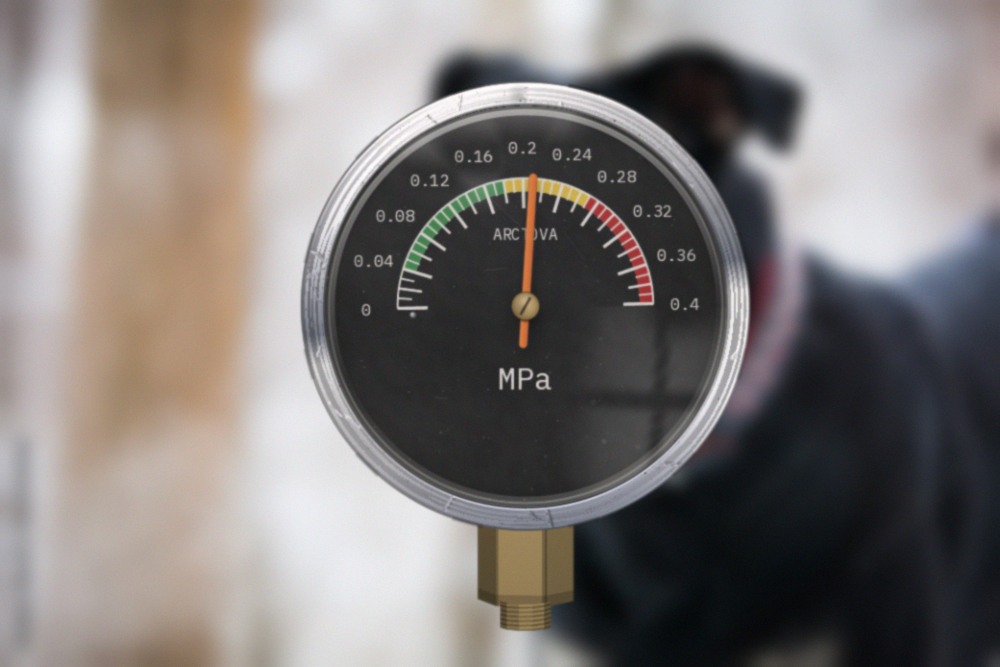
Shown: 0.21 MPa
